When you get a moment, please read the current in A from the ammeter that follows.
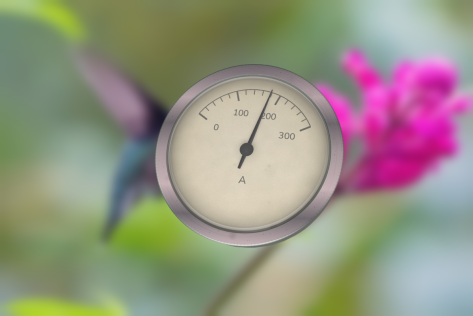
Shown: 180 A
